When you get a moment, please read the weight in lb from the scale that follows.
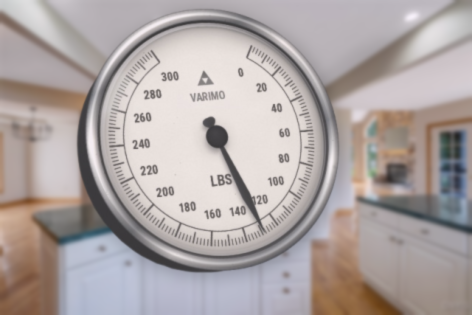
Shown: 130 lb
